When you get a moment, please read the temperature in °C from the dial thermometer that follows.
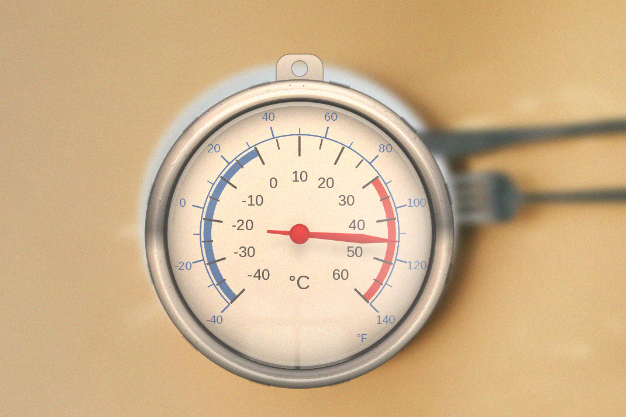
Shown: 45 °C
